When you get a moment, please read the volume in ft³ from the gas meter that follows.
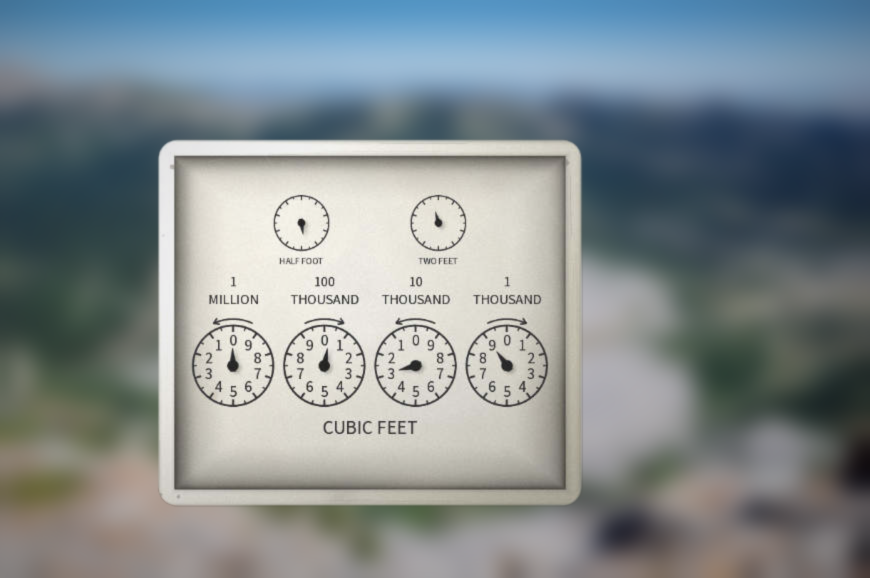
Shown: 2900 ft³
